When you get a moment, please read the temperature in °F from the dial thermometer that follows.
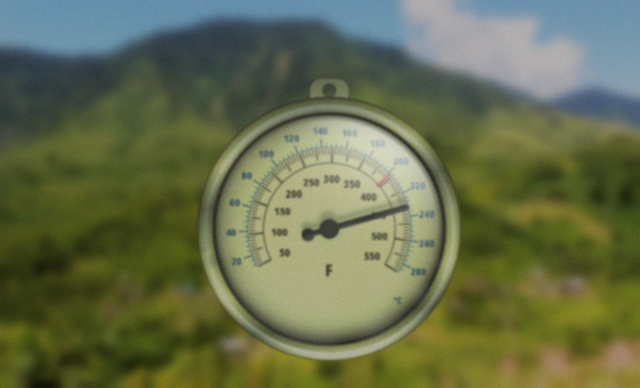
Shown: 450 °F
